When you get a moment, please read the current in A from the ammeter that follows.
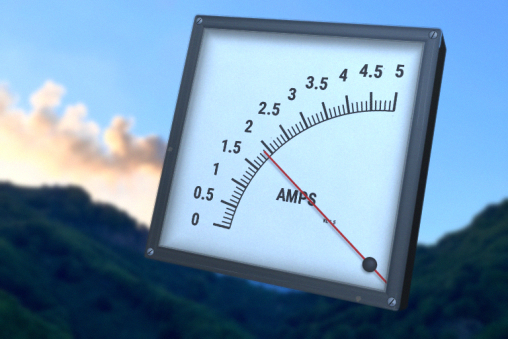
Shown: 1.9 A
